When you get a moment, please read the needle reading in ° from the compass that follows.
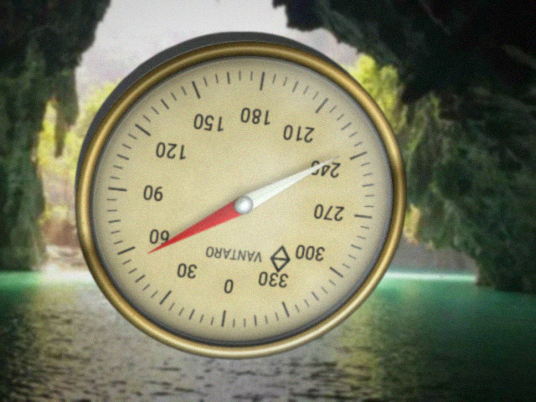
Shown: 55 °
